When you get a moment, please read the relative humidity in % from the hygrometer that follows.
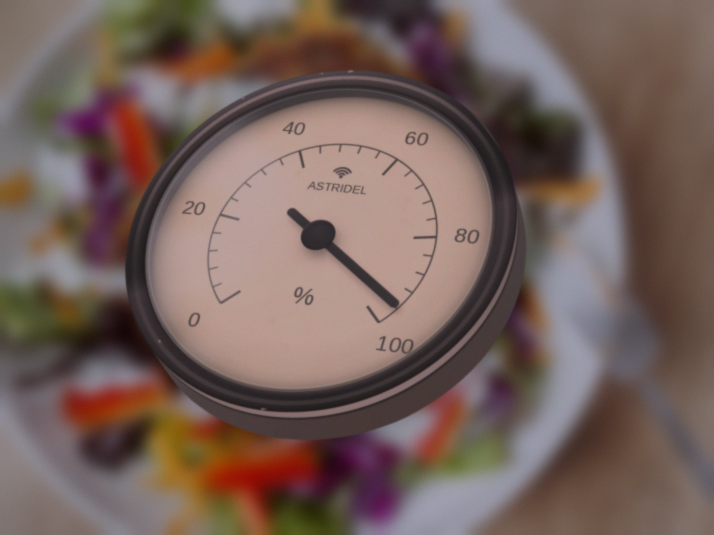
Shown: 96 %
